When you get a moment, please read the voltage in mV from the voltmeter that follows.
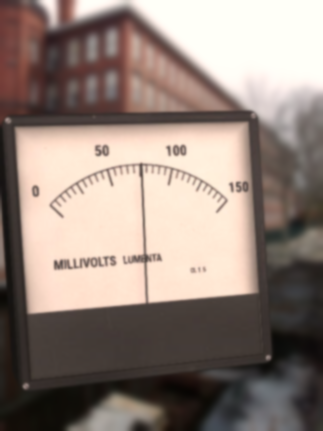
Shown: 75 mV
